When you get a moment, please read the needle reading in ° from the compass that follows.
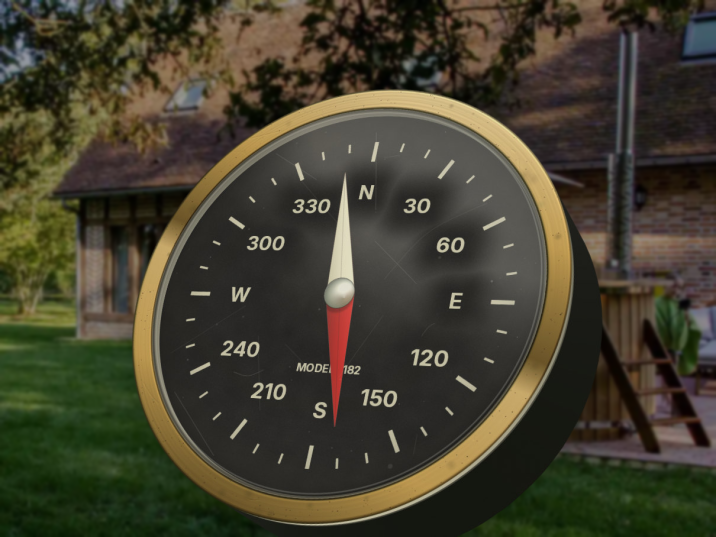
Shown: 170 °
